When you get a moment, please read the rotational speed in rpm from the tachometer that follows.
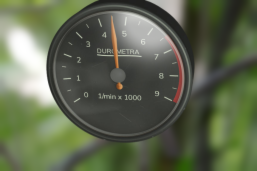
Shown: 4500 rpm
